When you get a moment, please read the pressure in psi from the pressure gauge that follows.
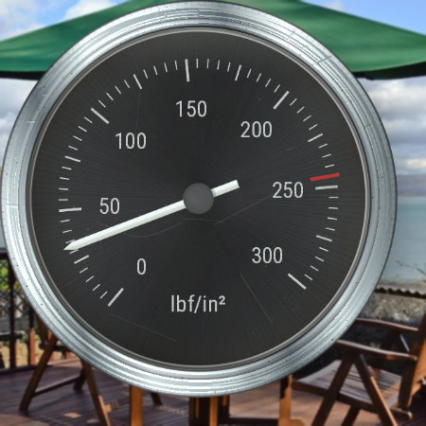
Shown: 32.5 psi
